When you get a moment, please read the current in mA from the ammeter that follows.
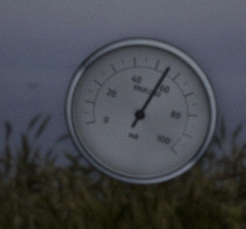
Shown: 55 mA
